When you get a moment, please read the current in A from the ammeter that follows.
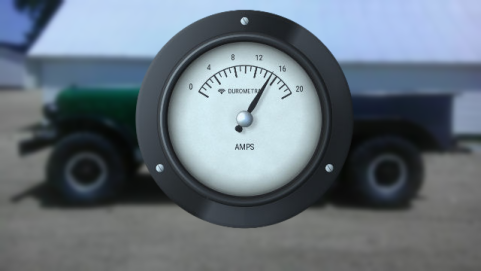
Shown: 15 A
